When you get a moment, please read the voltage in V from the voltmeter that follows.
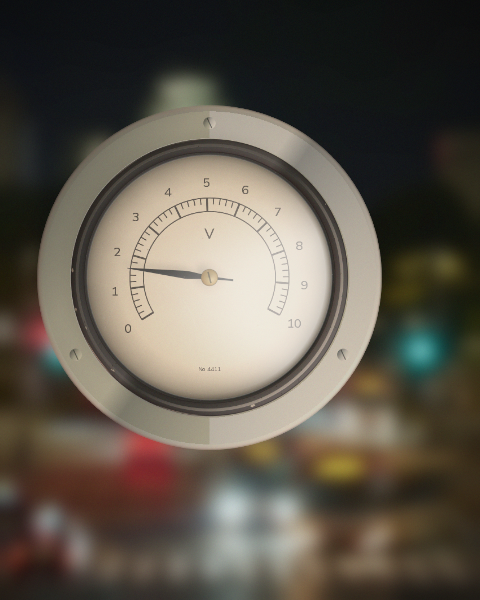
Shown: 1.6 V
